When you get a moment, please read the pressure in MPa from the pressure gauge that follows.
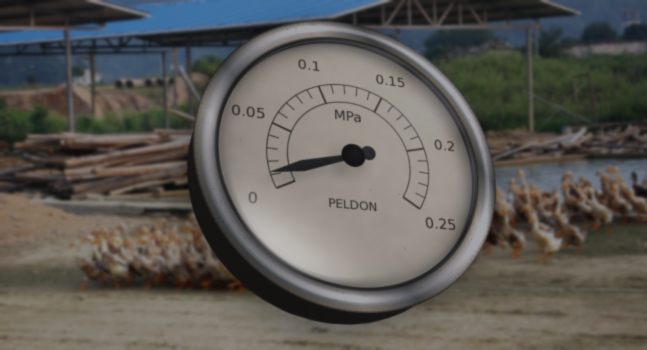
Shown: 0.01 MPa
